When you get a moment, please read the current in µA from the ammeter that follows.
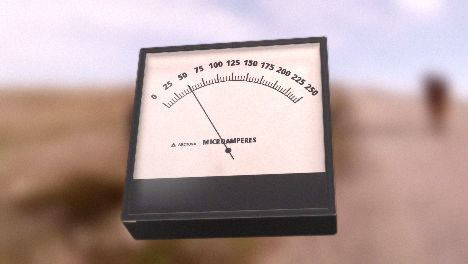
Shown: 50 µA
